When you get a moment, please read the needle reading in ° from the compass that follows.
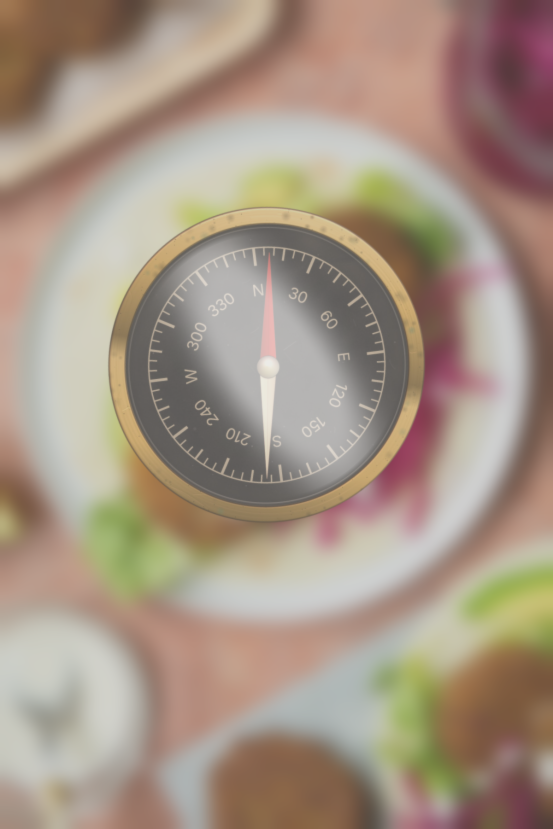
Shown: 7.5 °
